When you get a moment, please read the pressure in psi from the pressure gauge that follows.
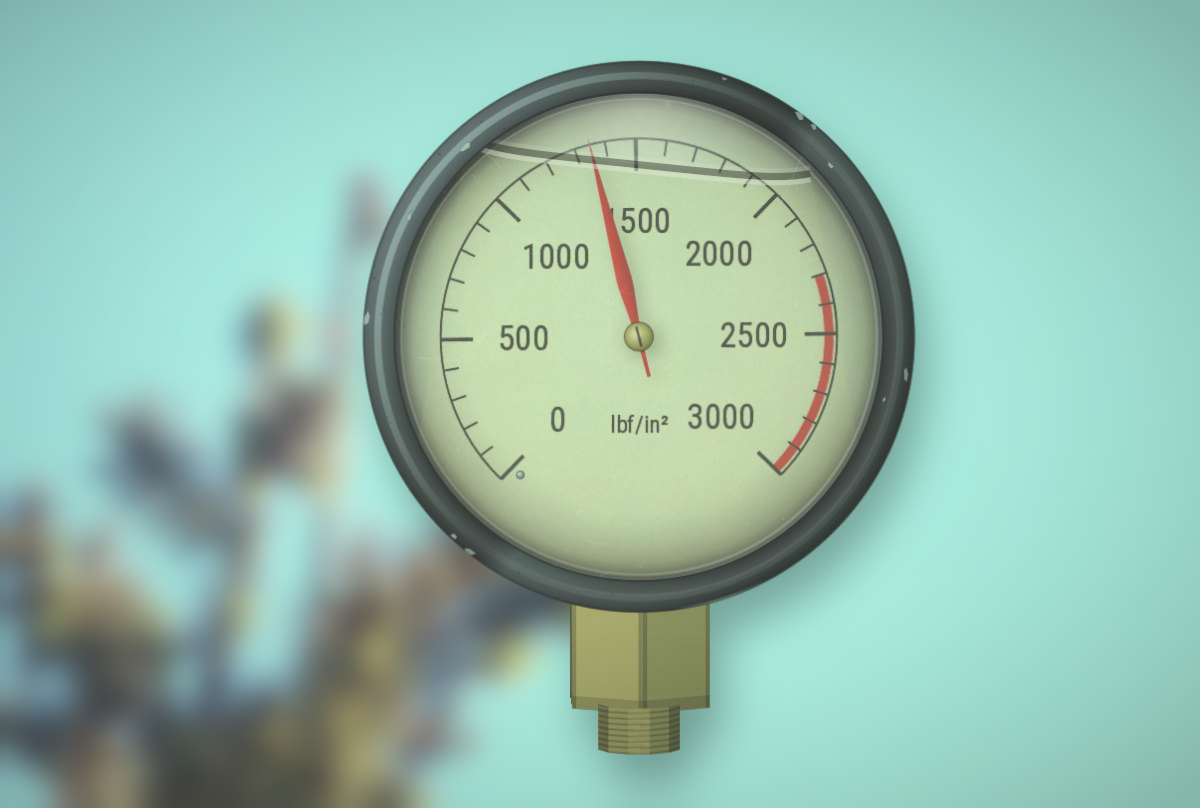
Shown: 1350 psi
